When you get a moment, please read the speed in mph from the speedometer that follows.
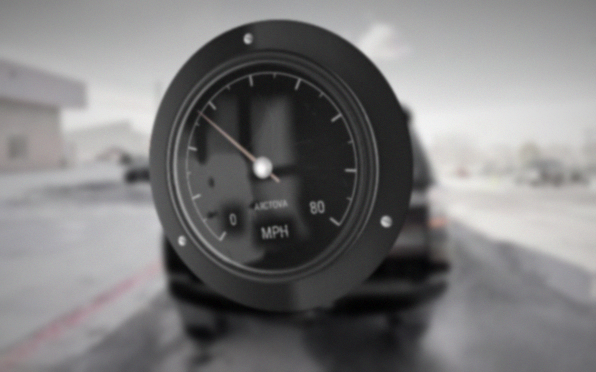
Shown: 27.5 mph
